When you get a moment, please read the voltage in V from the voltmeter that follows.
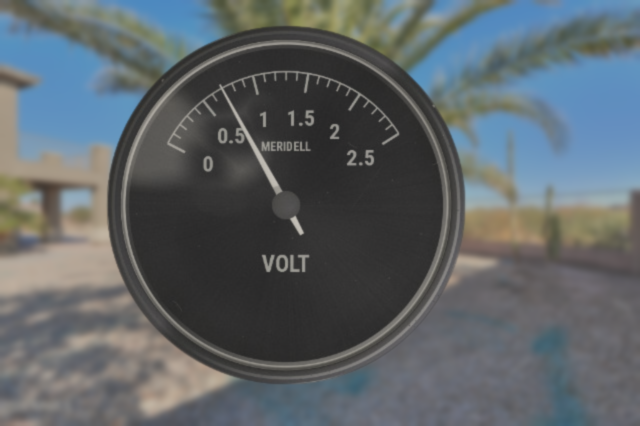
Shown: 0.7 V
